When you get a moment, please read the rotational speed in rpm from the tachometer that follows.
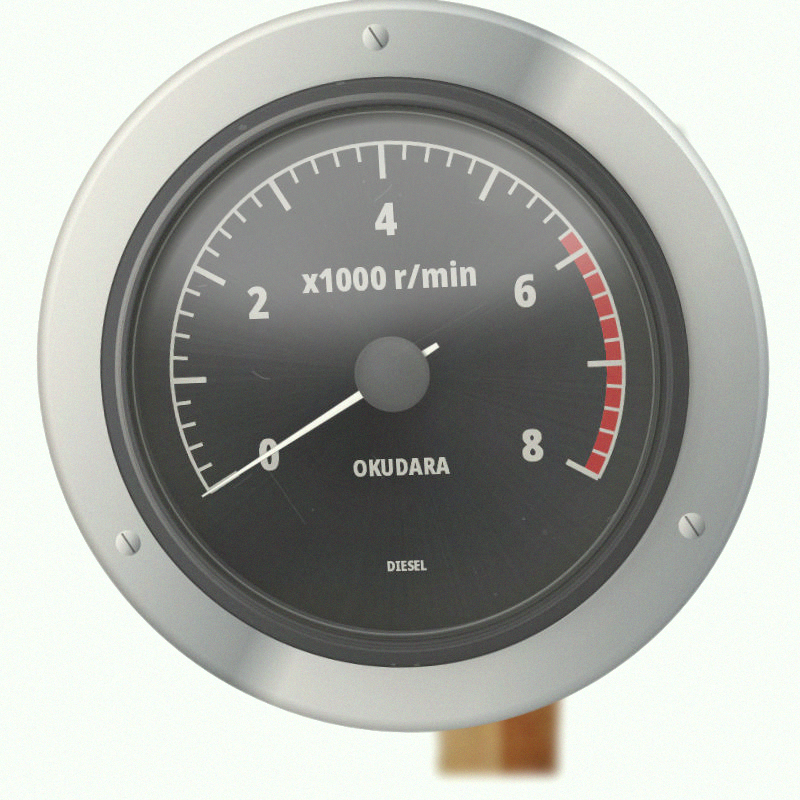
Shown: 0 rpm
